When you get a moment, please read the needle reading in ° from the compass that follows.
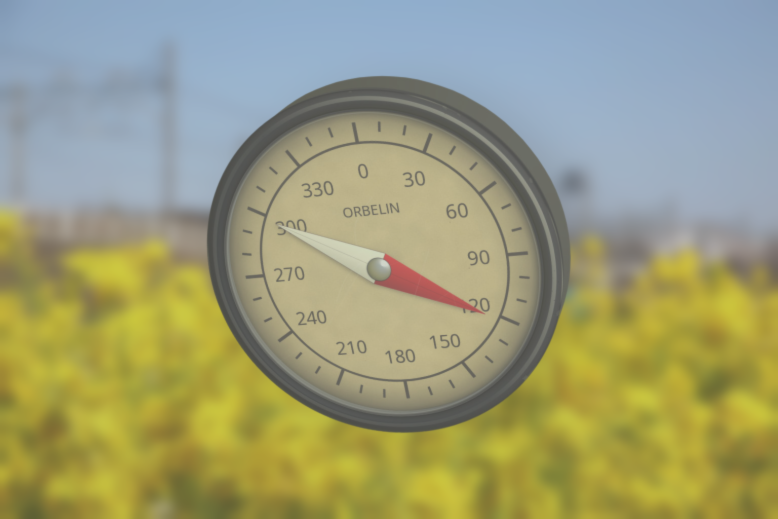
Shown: 120 °
